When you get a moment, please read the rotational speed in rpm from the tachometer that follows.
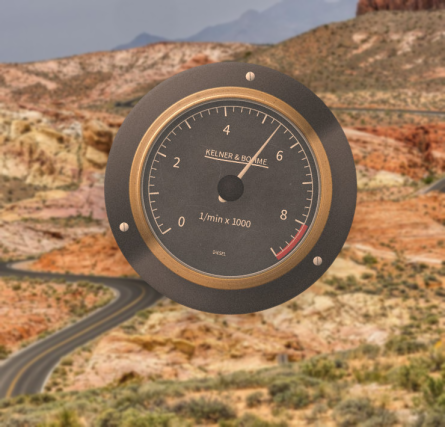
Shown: 5400 rpm
